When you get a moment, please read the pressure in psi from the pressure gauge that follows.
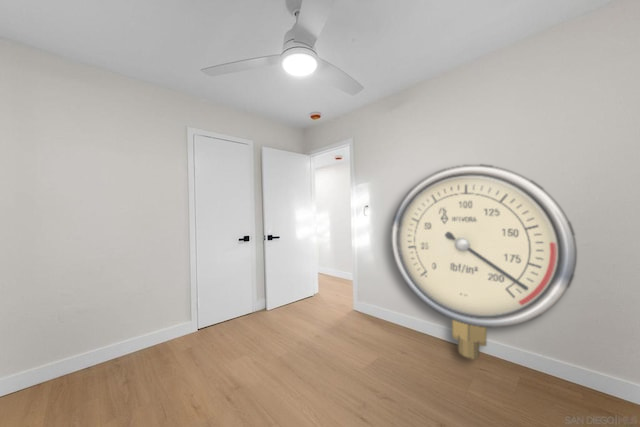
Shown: 190 psi
